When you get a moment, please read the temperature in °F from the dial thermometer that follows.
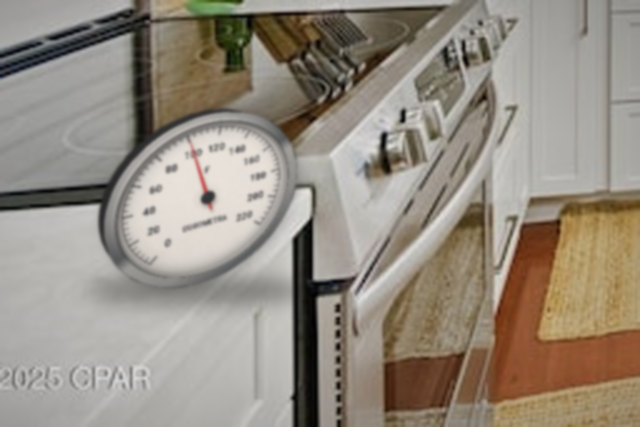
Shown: 100 °F
